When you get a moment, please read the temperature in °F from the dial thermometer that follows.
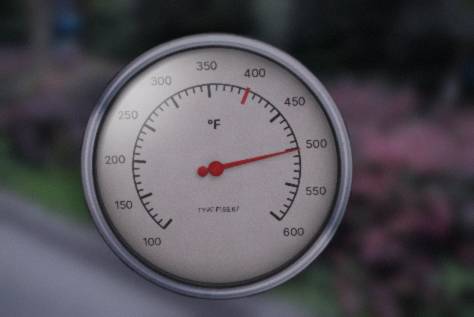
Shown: 500 °F
